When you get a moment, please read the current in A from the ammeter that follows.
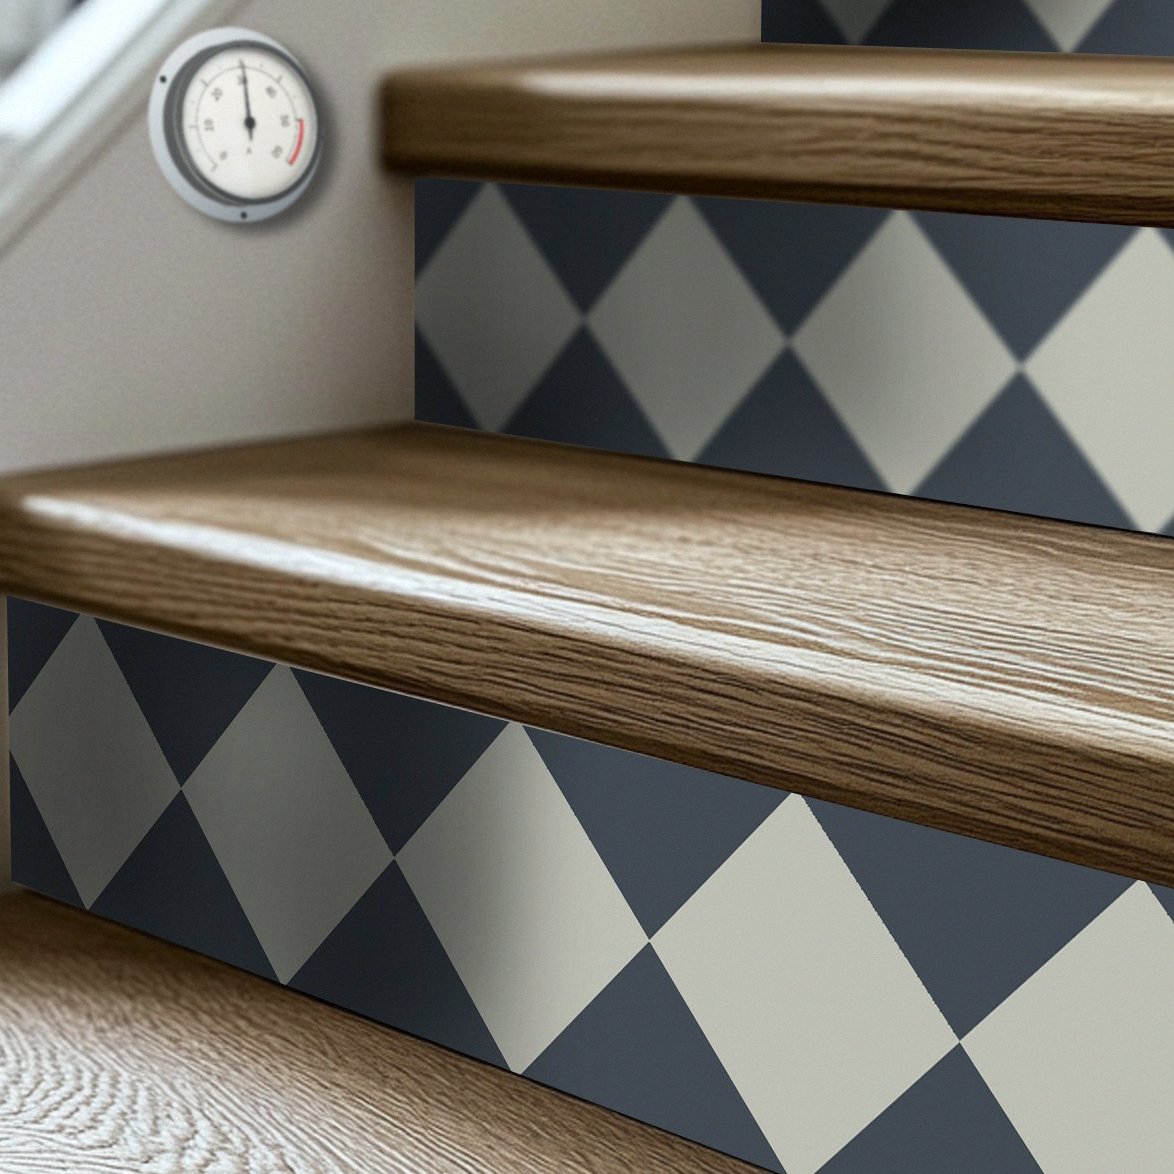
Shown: 30 A
